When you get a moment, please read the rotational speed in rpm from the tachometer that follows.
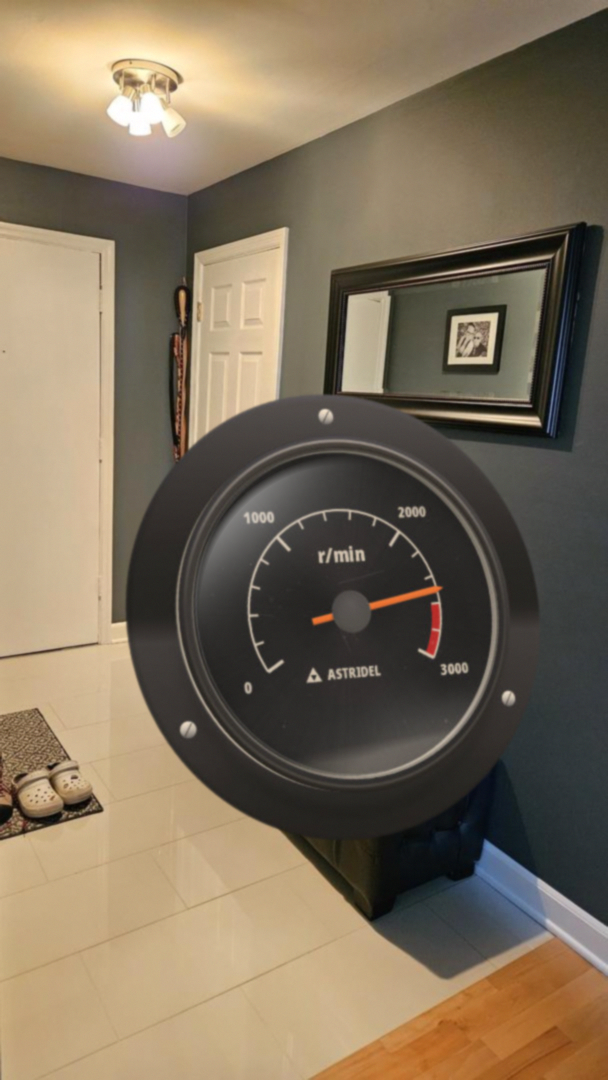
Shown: 2500 rpm
